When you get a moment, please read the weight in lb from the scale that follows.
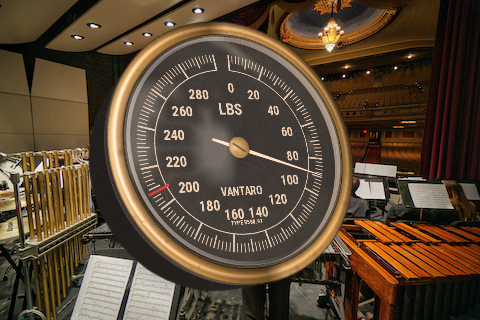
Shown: 90 lb
